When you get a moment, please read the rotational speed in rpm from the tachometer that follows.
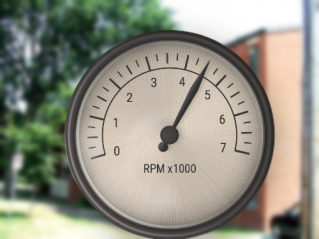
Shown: 4500 rpm
